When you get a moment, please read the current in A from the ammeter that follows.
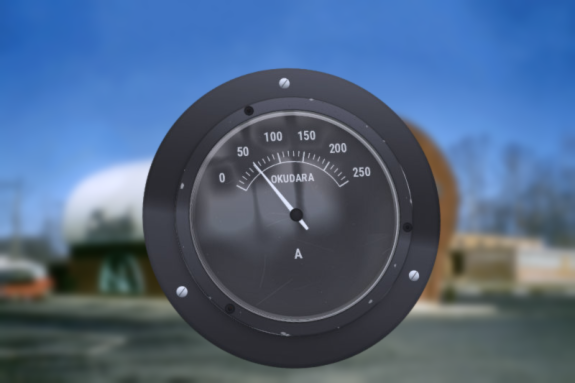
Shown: 50 A
